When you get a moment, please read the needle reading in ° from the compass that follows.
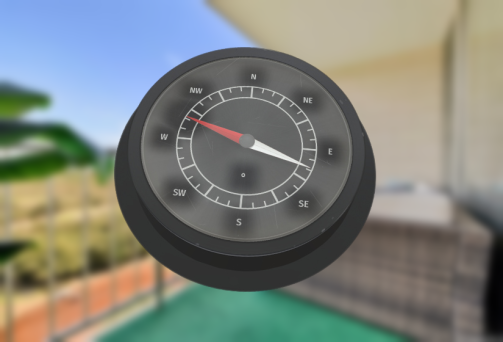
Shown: 290 °
